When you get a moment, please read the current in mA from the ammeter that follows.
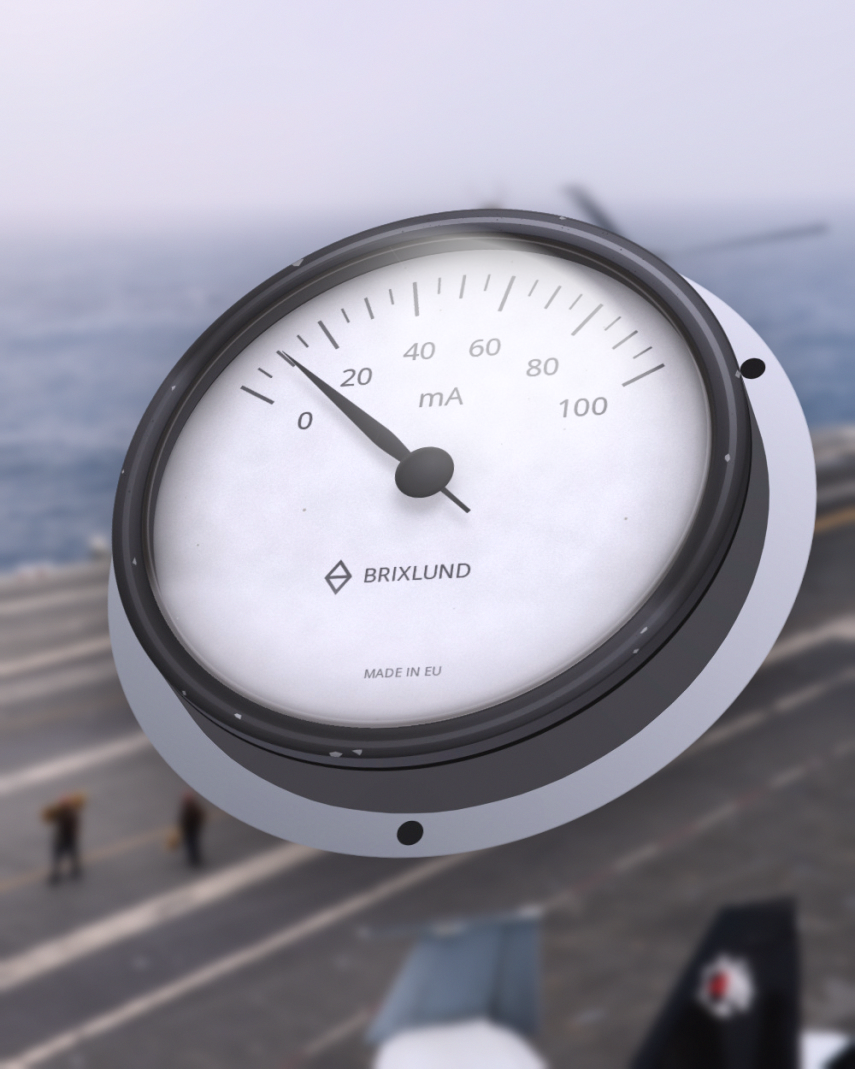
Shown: 10 mA
